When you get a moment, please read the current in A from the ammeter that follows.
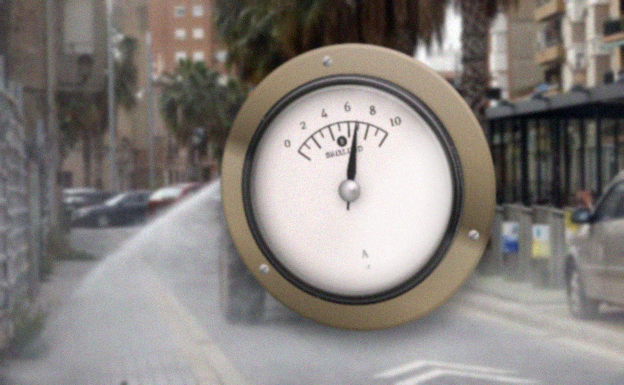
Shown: 7 A
